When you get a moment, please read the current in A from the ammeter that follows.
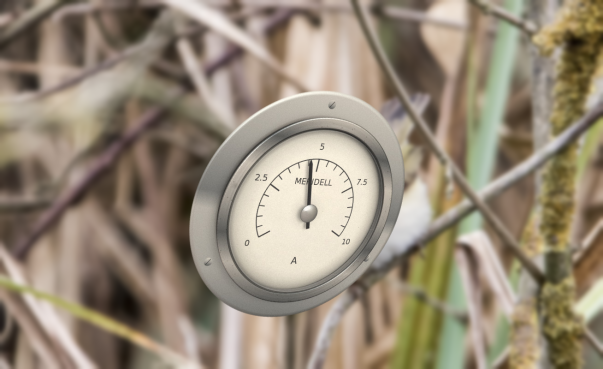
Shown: 4.5 A
